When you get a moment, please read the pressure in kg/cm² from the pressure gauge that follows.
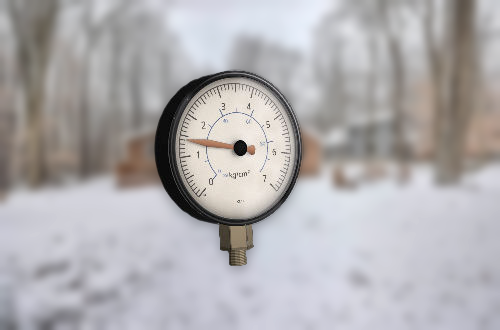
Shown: 1.4 kg/cm²
